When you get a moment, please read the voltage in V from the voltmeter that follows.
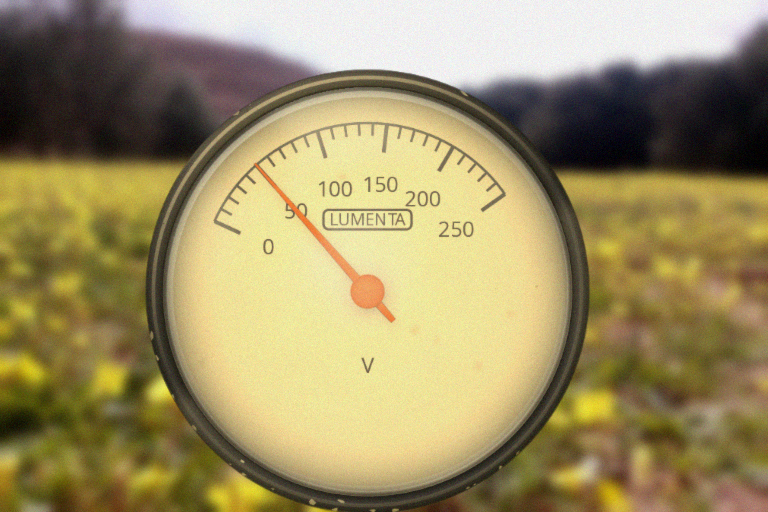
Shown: 50 V
